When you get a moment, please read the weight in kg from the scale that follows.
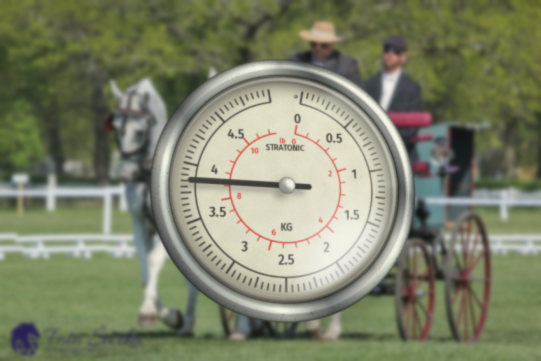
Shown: 3.85 kg
